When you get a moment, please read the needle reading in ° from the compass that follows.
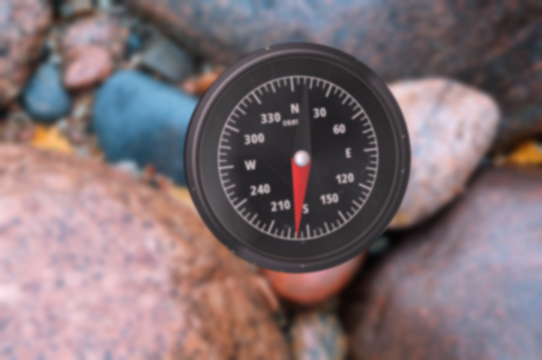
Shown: 190 °
